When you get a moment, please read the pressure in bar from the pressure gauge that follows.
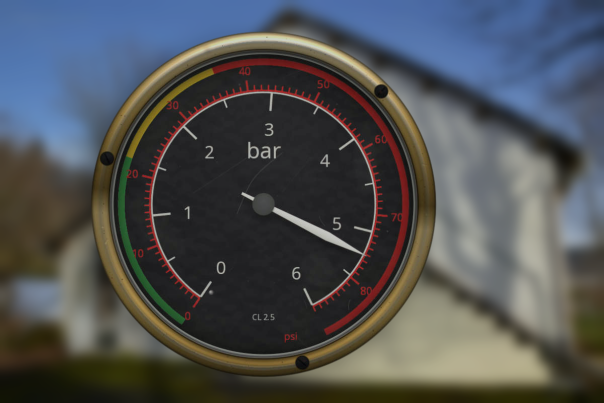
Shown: 5.25 bar
